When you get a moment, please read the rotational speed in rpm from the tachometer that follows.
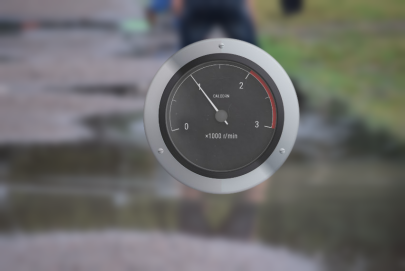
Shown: 1000 rpm
